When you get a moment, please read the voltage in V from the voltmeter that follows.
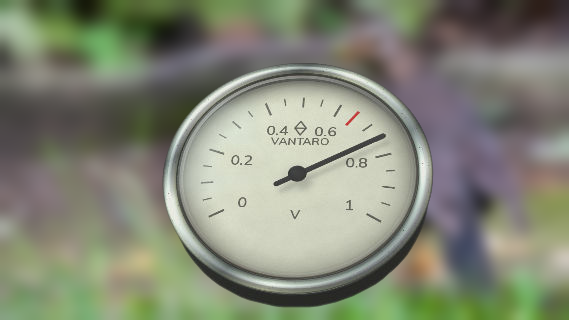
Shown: 0.75 V
